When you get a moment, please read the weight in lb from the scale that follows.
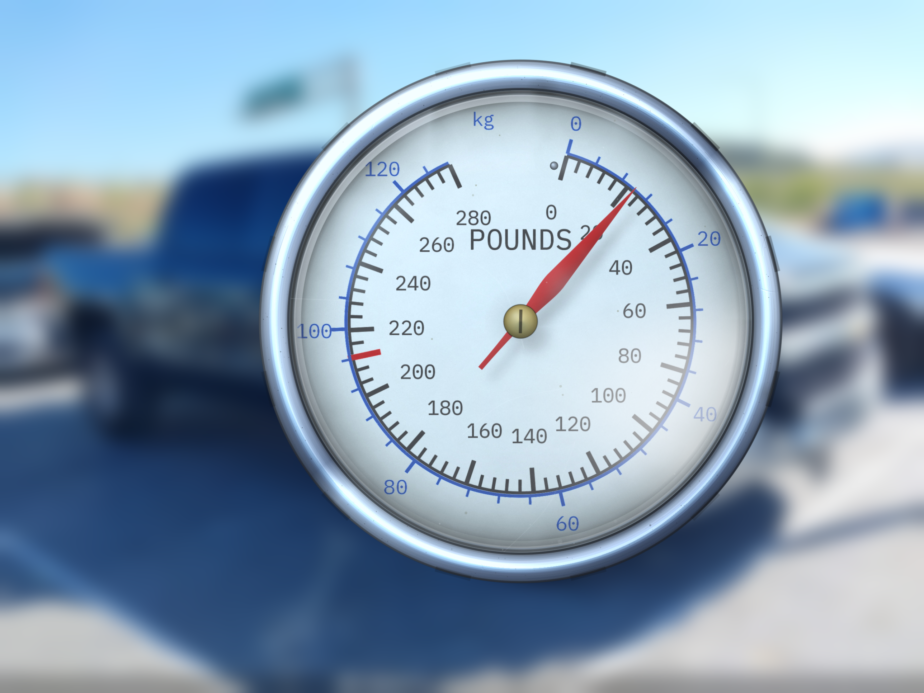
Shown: 22 lb
